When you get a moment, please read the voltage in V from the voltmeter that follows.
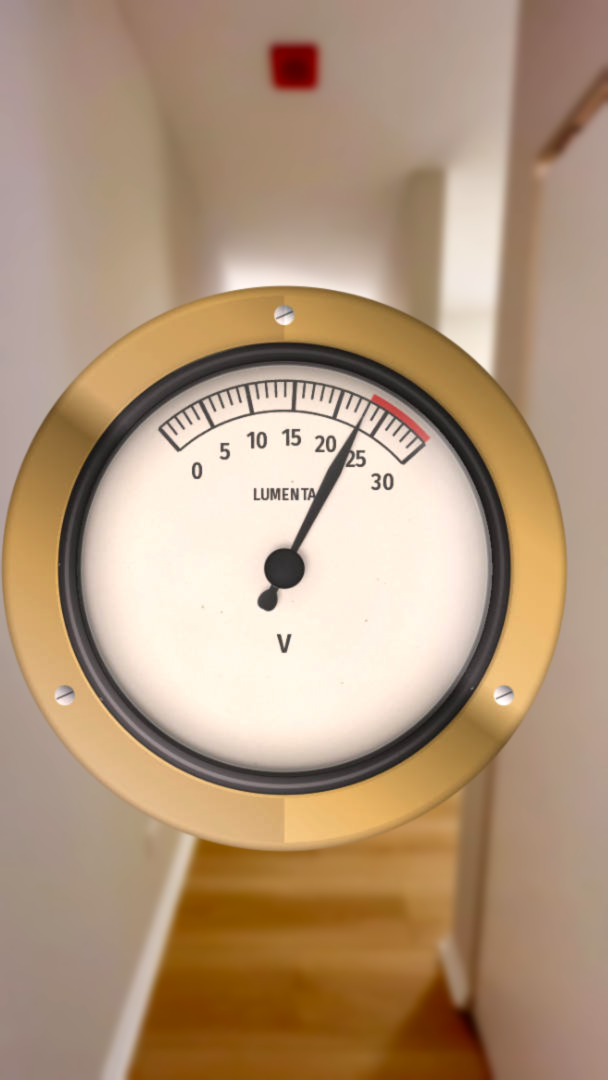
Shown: 23 V
